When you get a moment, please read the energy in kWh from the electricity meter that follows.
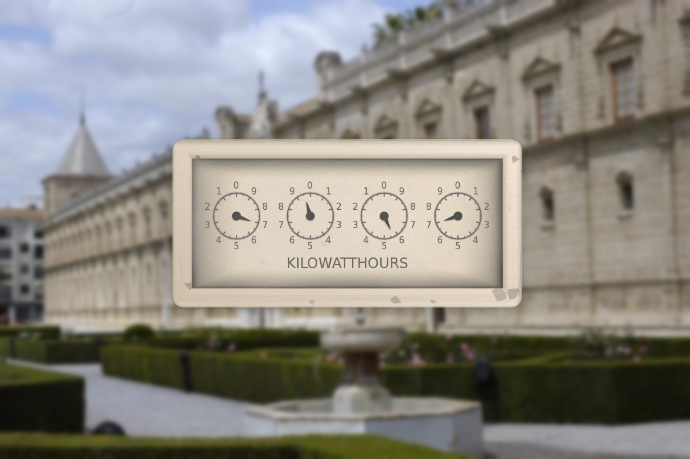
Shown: 6957 kWh
